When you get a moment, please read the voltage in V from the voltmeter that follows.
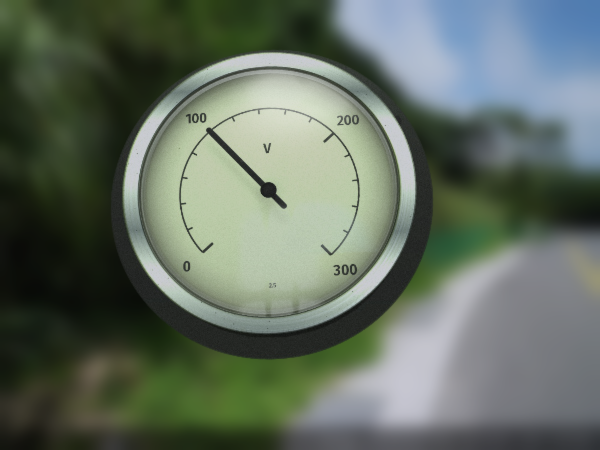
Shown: 100 V
